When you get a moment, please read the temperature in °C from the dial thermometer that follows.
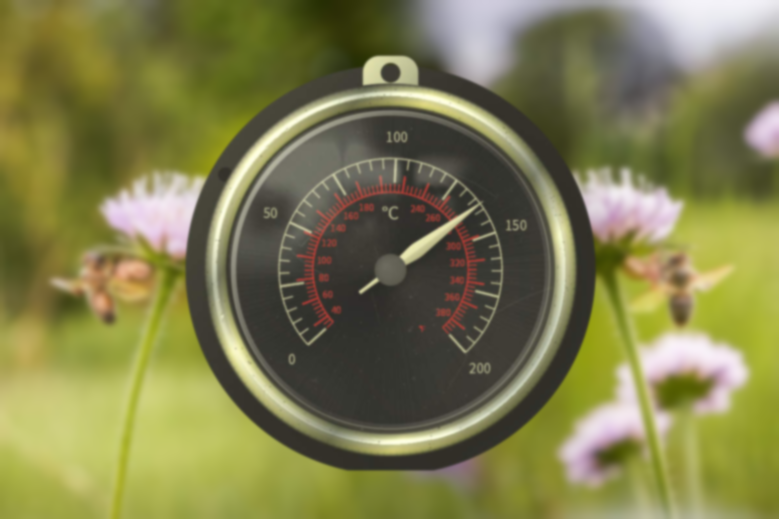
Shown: 137.5 °C
